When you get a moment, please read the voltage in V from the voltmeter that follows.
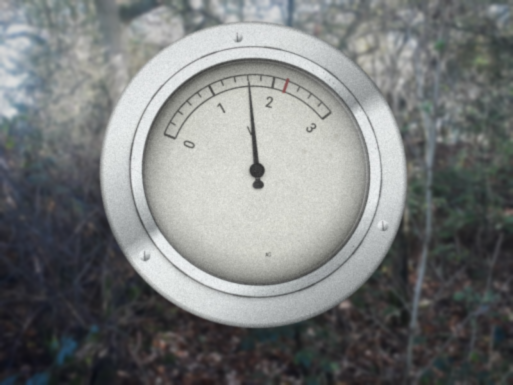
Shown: 1.6 V
